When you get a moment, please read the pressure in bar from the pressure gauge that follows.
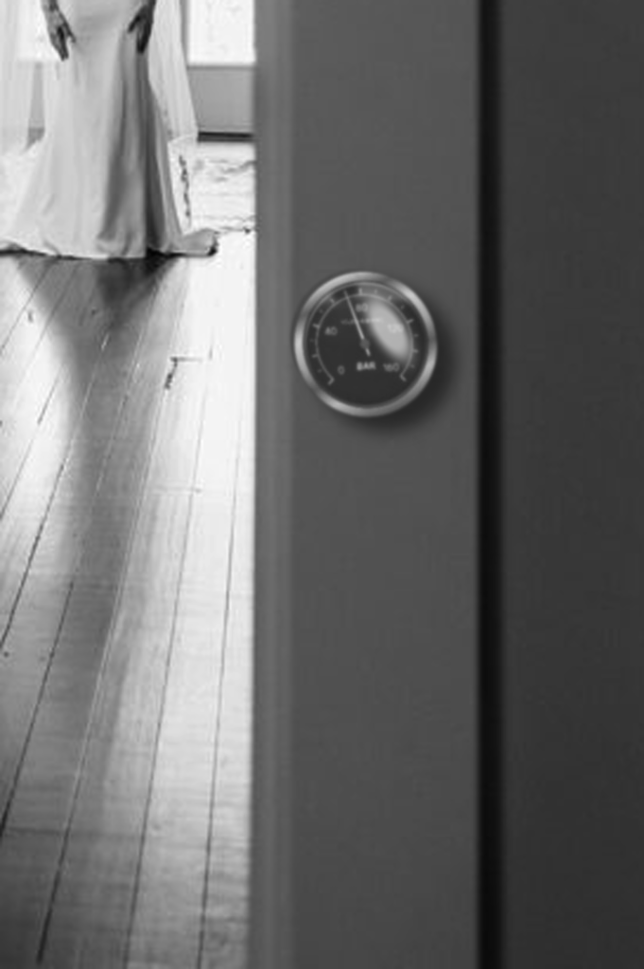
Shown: 70 bar
